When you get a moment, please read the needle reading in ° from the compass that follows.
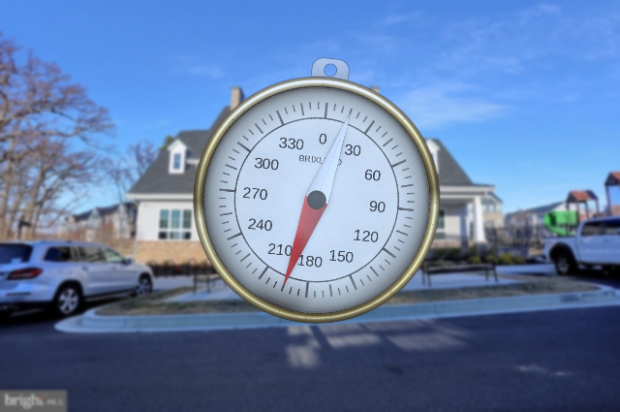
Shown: 195 °
